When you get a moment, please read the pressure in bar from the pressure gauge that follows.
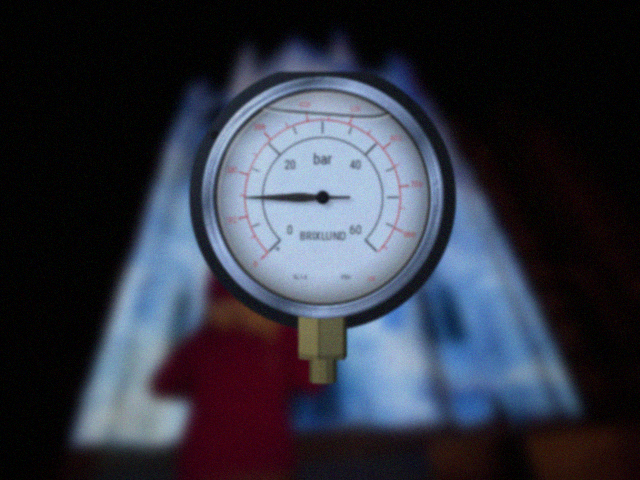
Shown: 10 bar
